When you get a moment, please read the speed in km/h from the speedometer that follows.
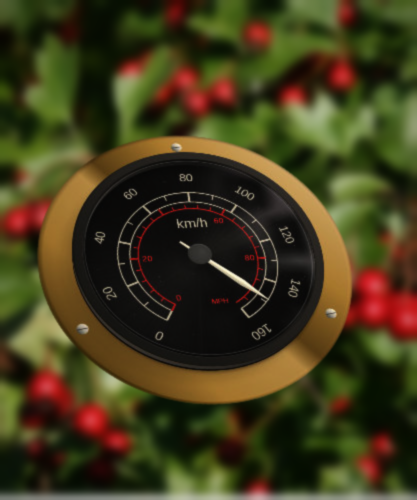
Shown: 150 km/h
